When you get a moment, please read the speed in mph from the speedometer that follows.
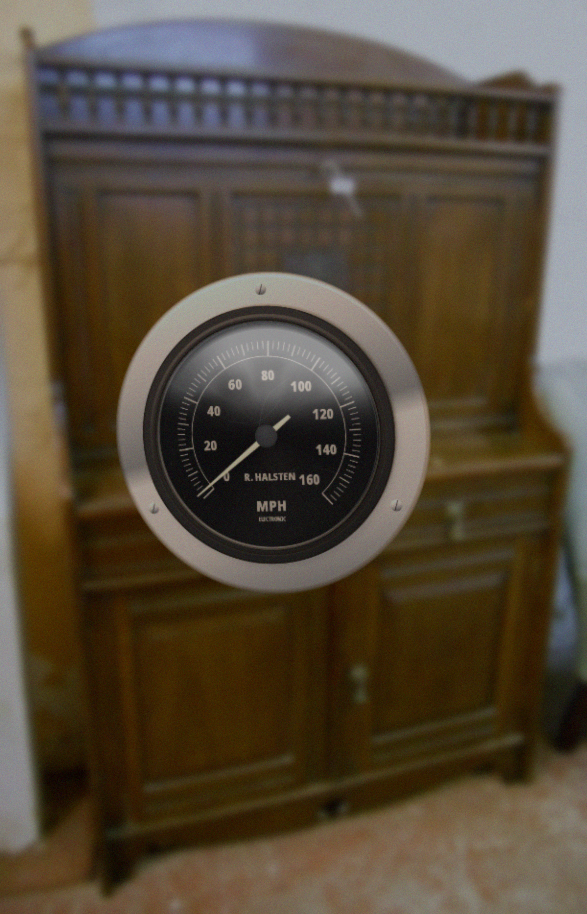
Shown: 2 mph
